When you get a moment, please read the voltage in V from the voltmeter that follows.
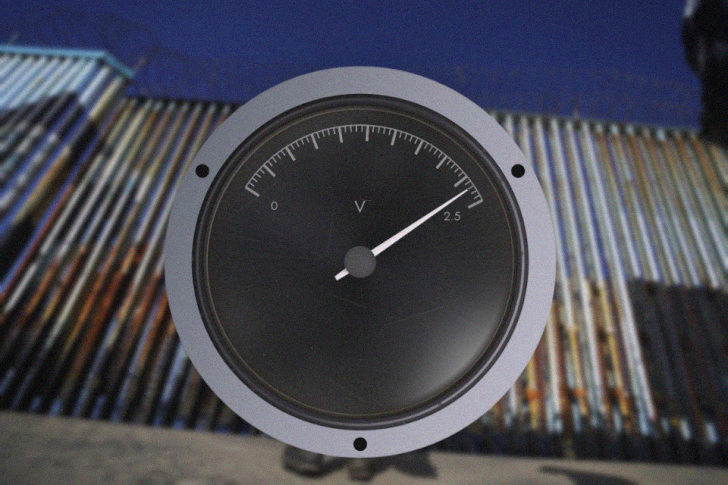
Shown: 2.35 V
